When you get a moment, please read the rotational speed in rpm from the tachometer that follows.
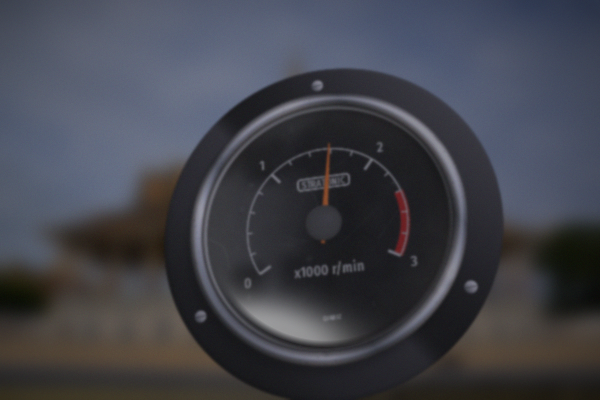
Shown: 1600 rpm
